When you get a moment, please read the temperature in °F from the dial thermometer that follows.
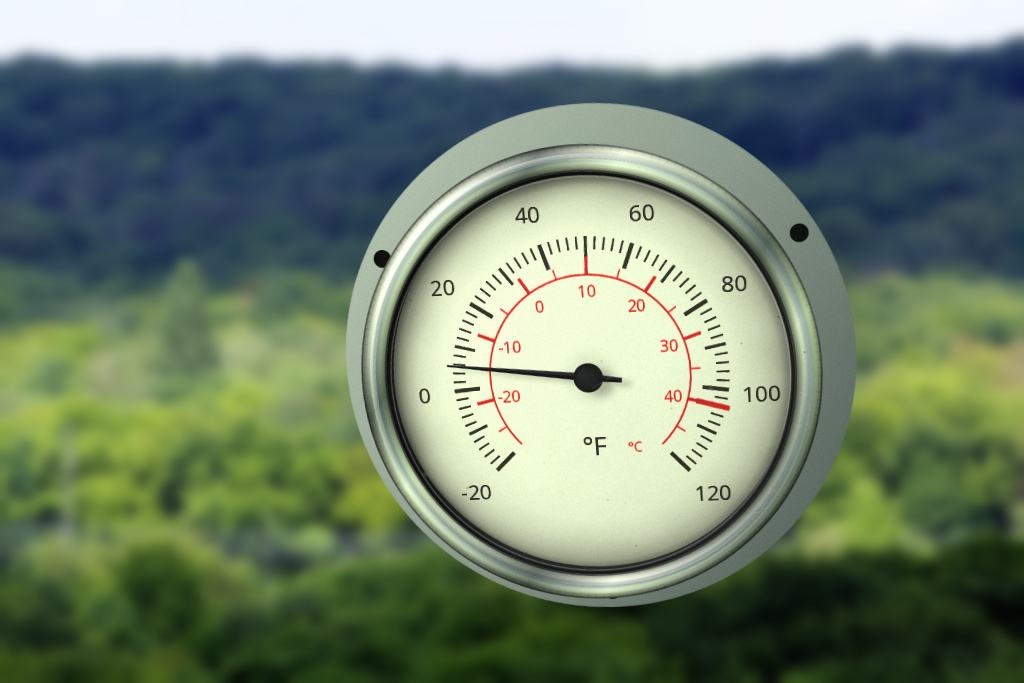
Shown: 6 °F
